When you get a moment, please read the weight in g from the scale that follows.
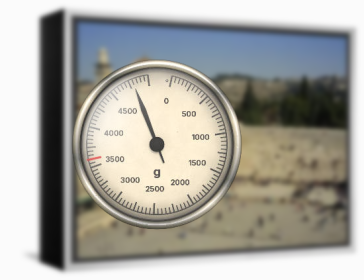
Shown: 4800 g
